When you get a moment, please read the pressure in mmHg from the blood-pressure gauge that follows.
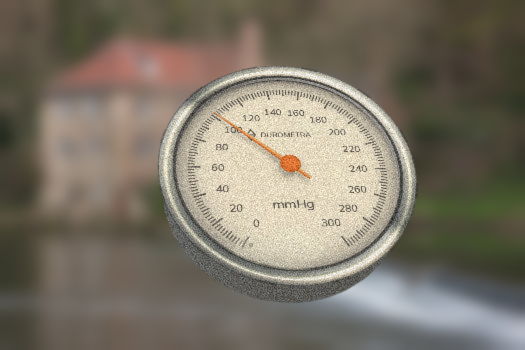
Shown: 100 mmHg
